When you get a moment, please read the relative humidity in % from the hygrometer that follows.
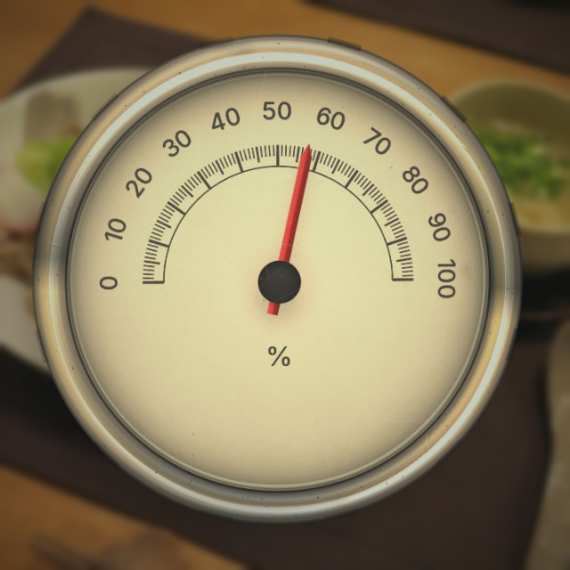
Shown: 57 %
